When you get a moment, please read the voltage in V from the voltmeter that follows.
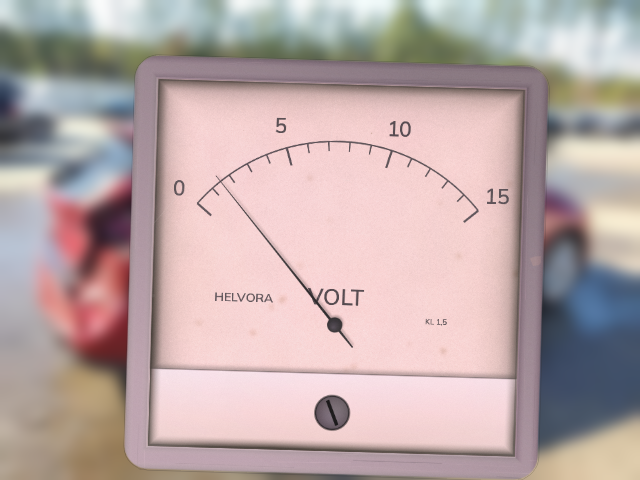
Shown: 1.5 V
